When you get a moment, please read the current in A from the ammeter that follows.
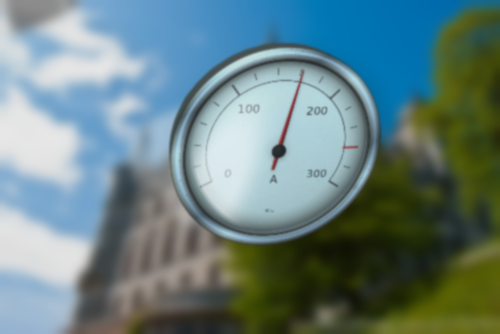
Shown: 160 A
